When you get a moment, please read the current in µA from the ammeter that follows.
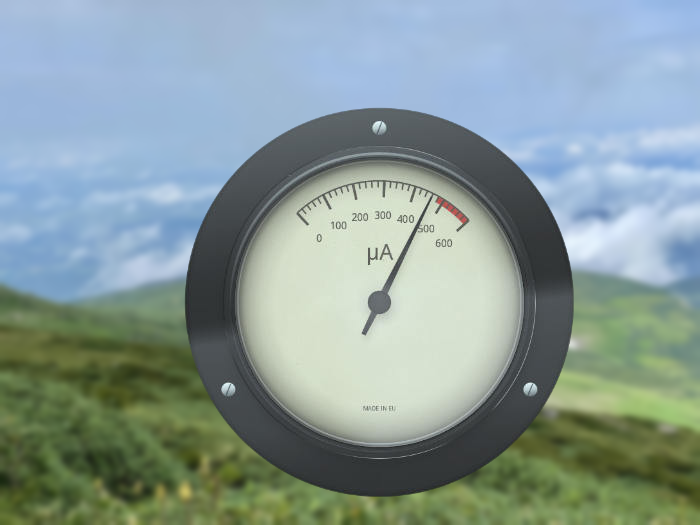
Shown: 460 µA
